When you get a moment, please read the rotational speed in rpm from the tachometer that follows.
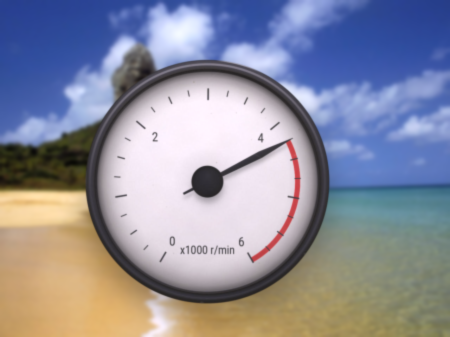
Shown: 4250 rpm
